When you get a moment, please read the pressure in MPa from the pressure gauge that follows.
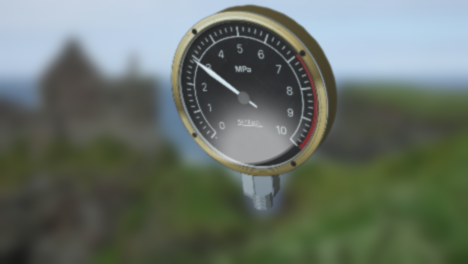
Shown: 3 MPa
